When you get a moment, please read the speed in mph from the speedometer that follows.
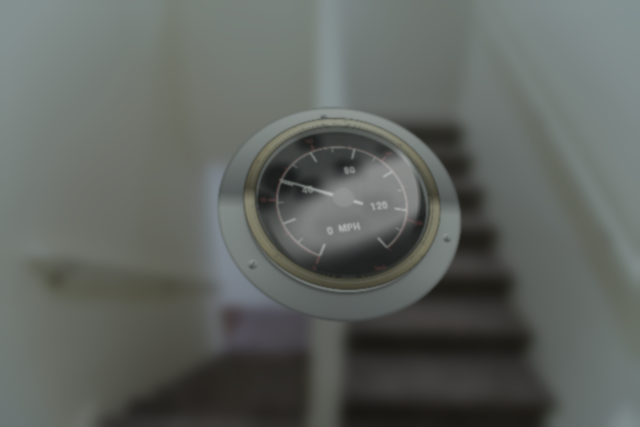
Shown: 40 mph
